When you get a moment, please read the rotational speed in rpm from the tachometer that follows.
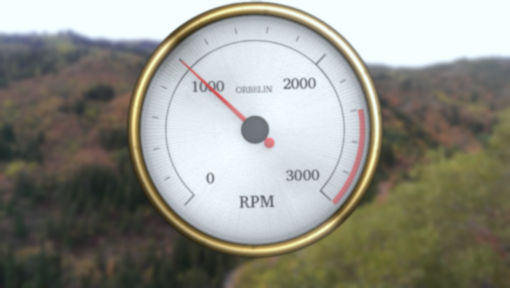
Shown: 1000 rpm
